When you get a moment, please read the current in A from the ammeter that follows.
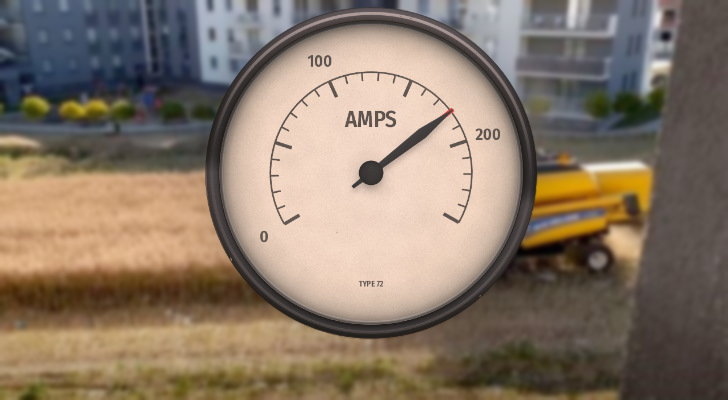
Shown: 180 A
